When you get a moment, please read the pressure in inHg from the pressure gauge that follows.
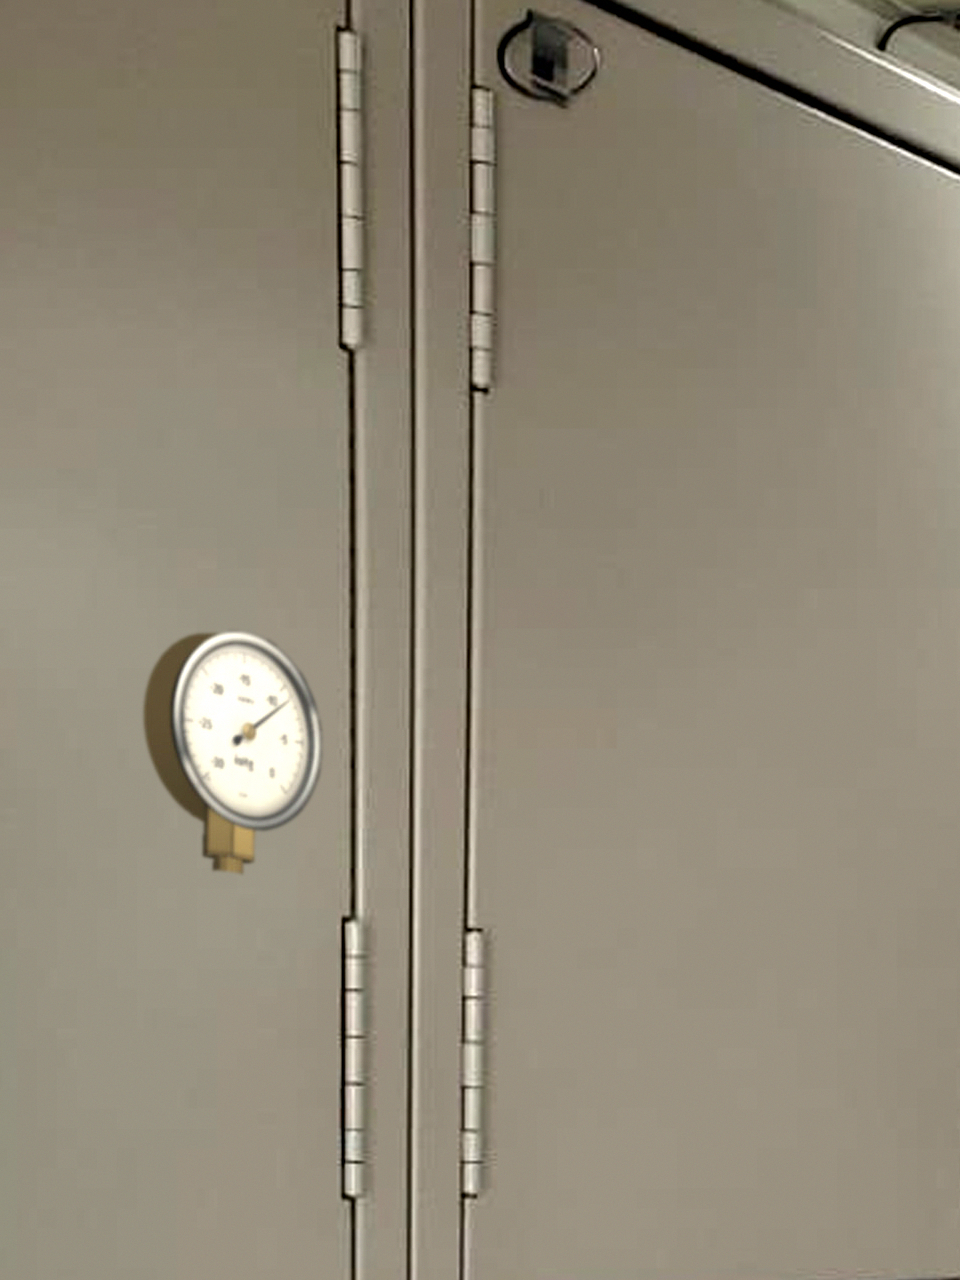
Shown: -9 inHg
